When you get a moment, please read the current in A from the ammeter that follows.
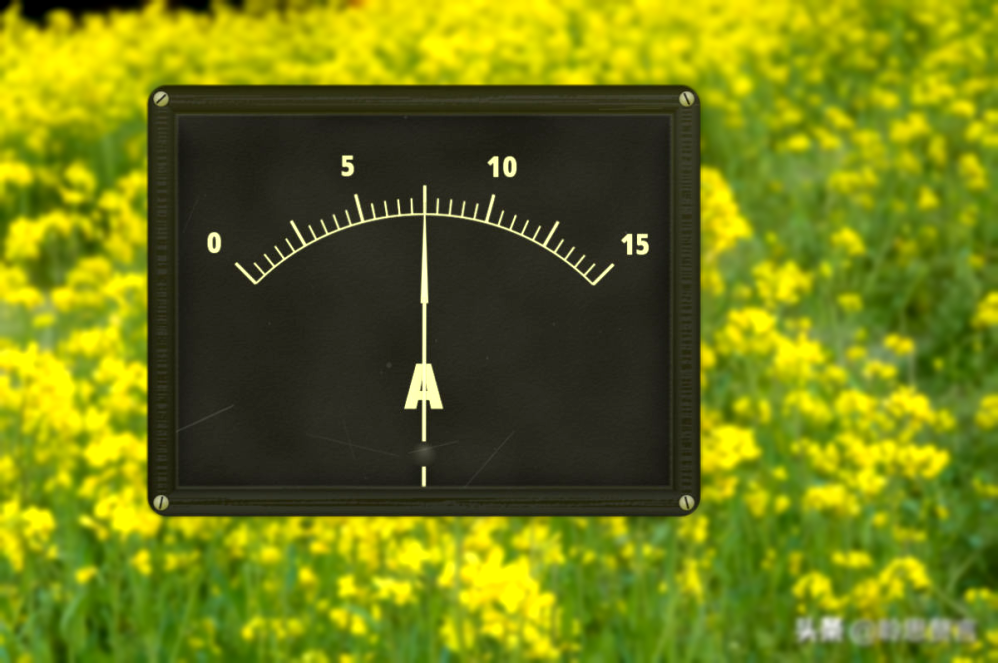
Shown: 7.5 A
